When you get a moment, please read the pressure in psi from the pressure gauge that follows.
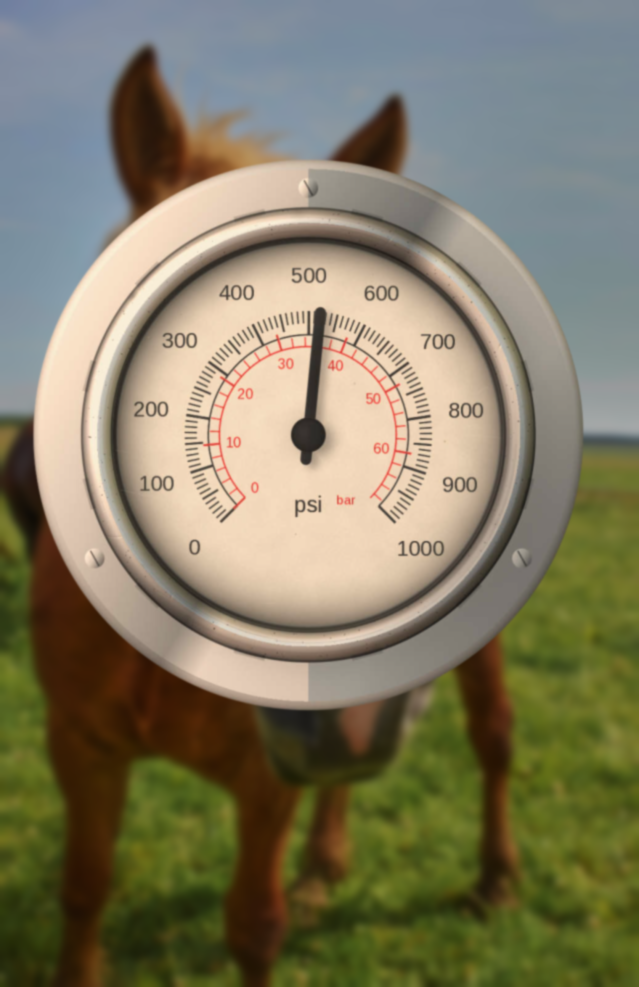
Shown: 520 psi
